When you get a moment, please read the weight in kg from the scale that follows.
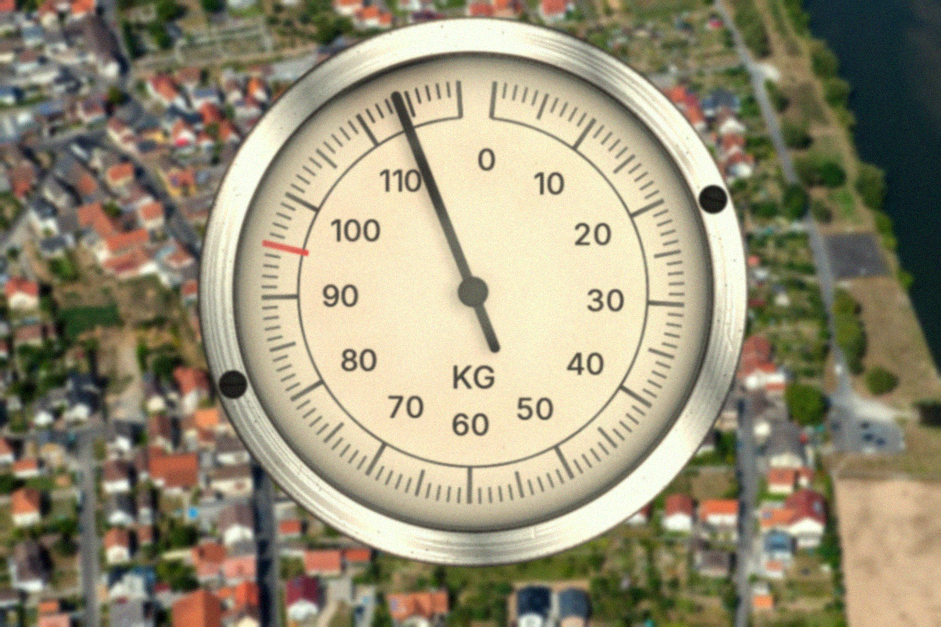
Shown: 114 kg
